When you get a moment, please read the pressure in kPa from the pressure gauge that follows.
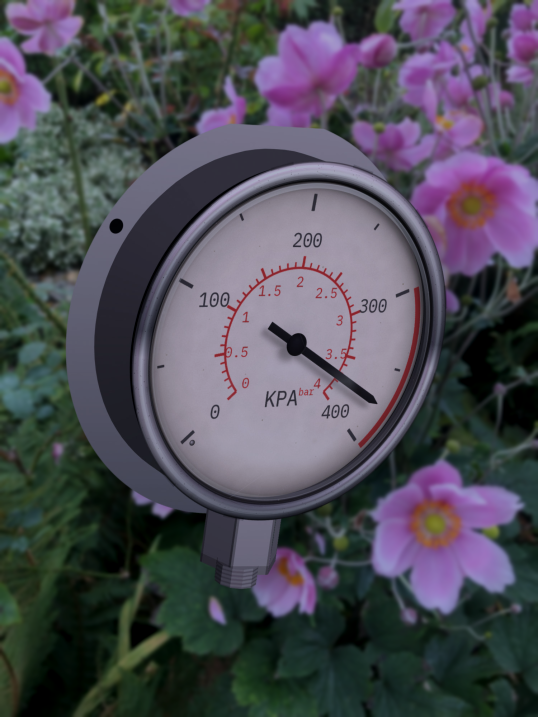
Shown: 375 kPa
